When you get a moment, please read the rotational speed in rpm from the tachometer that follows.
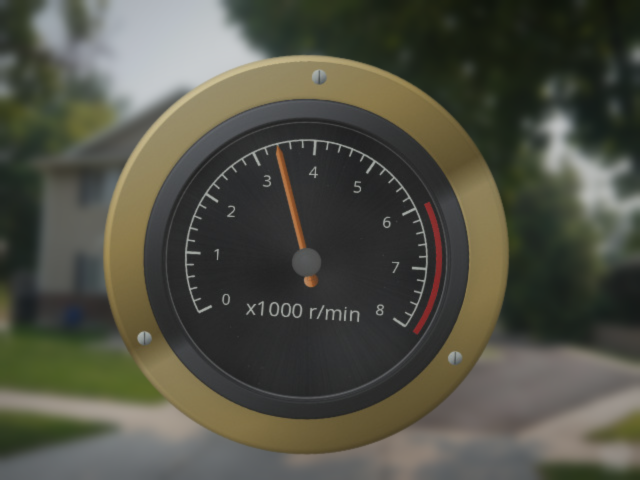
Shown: 3400 rpm
